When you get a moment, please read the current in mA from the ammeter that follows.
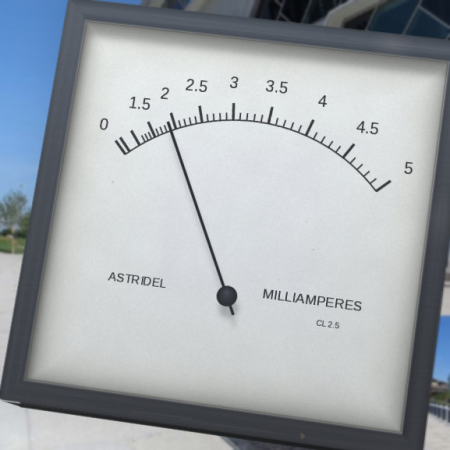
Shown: 1.9 mA
